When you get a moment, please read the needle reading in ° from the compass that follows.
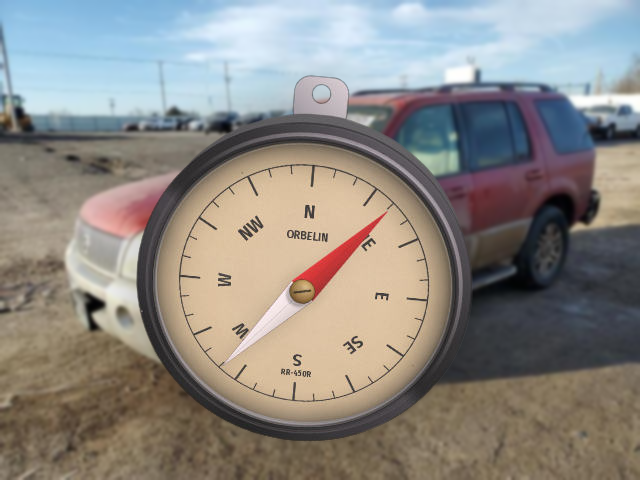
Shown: 40 °
